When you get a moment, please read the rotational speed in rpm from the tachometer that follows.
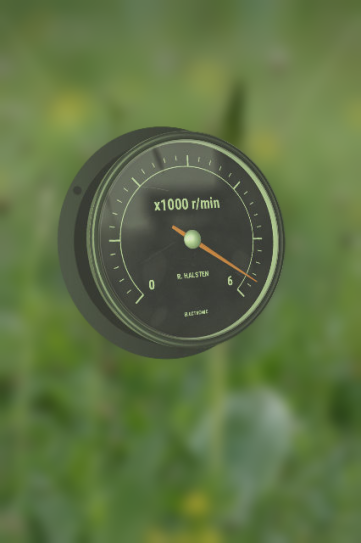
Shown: 5700 rpm
